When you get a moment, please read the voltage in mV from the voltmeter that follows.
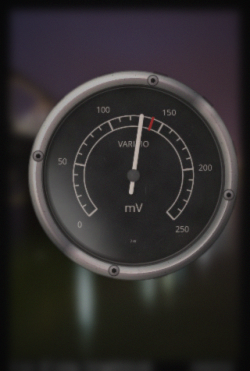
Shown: 130 mV
